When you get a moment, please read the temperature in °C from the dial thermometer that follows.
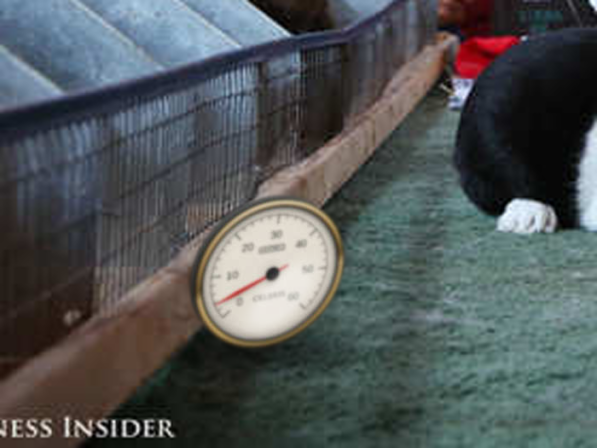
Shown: 4 °C
